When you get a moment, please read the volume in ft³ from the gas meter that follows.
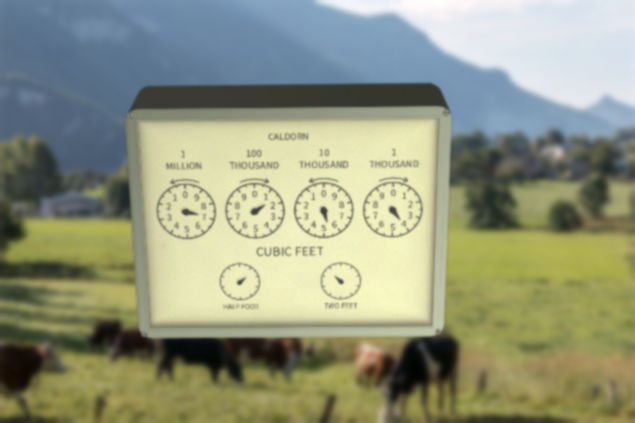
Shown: 715400 ft³
